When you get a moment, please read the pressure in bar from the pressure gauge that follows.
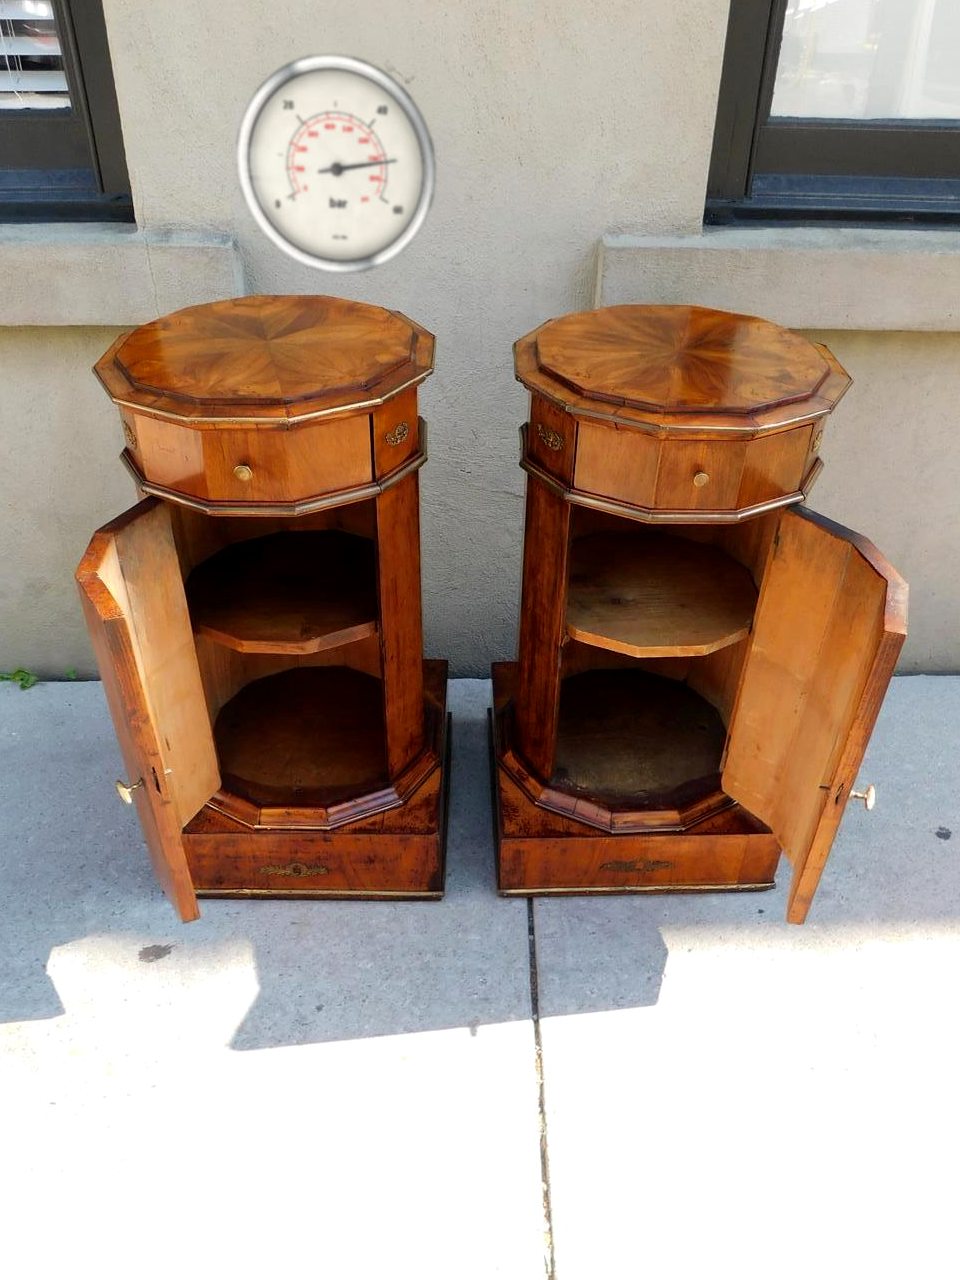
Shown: 50 bar
